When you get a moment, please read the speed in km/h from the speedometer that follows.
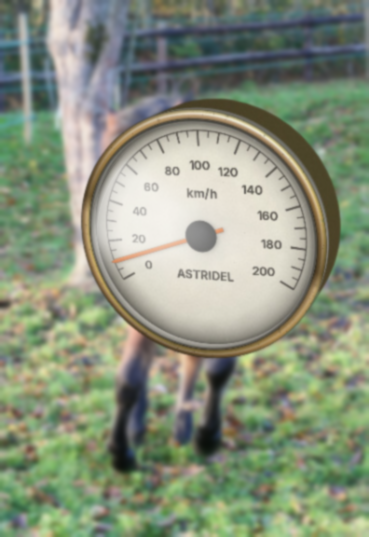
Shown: 10 km/h
